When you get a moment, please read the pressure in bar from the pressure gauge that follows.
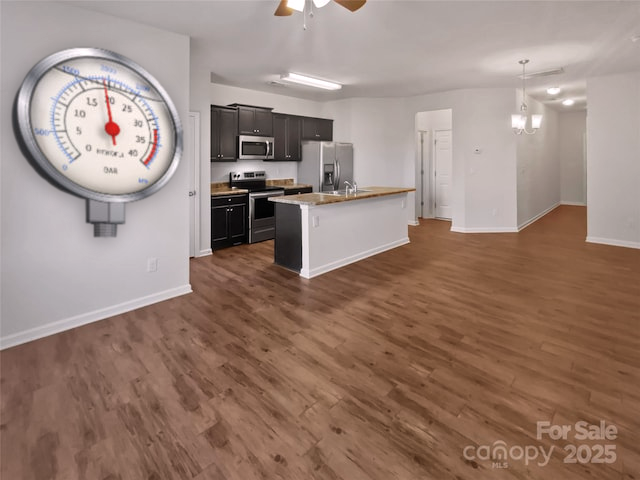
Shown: 19 bar
